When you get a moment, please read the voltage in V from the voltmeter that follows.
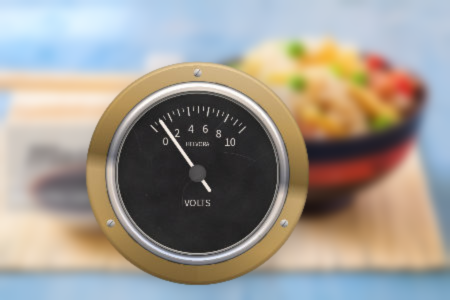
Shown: 1 V
